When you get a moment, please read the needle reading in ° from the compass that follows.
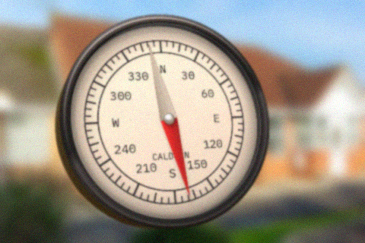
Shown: 170 °
